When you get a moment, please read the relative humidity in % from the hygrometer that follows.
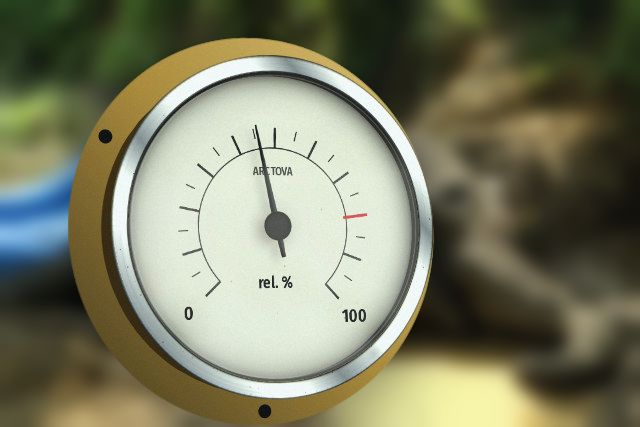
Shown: 45 %
